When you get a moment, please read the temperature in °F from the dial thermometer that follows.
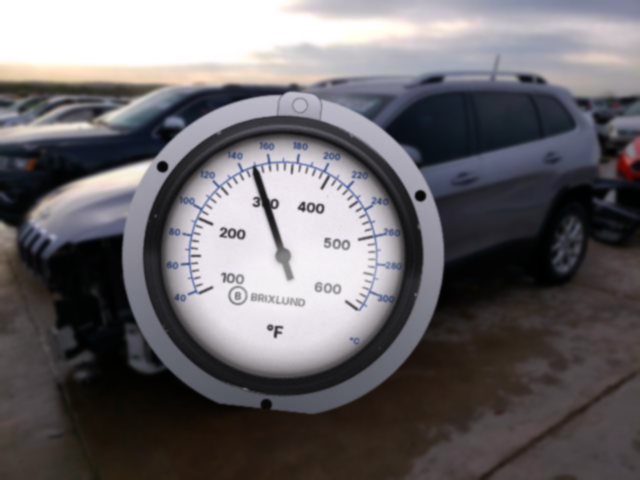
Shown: 300 °F
